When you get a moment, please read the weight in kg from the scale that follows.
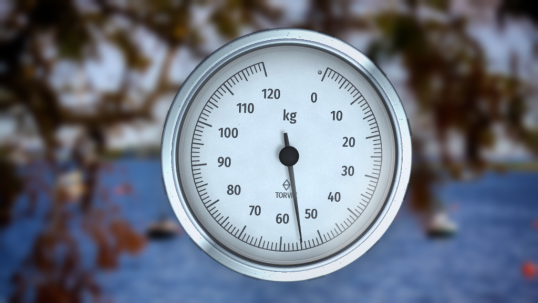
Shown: 55 kg
